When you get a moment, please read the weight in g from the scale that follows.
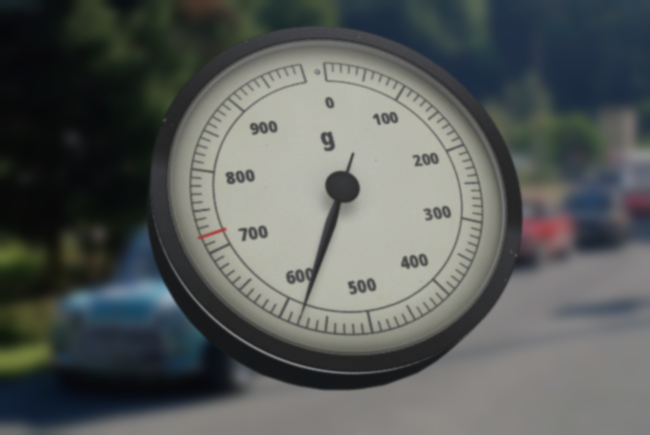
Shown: 580 g
